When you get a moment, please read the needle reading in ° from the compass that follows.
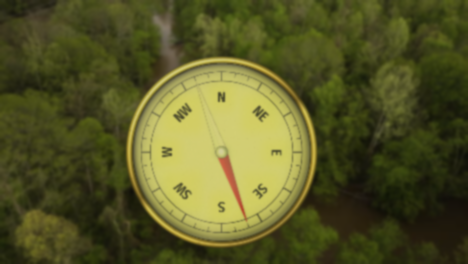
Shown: 160 °
